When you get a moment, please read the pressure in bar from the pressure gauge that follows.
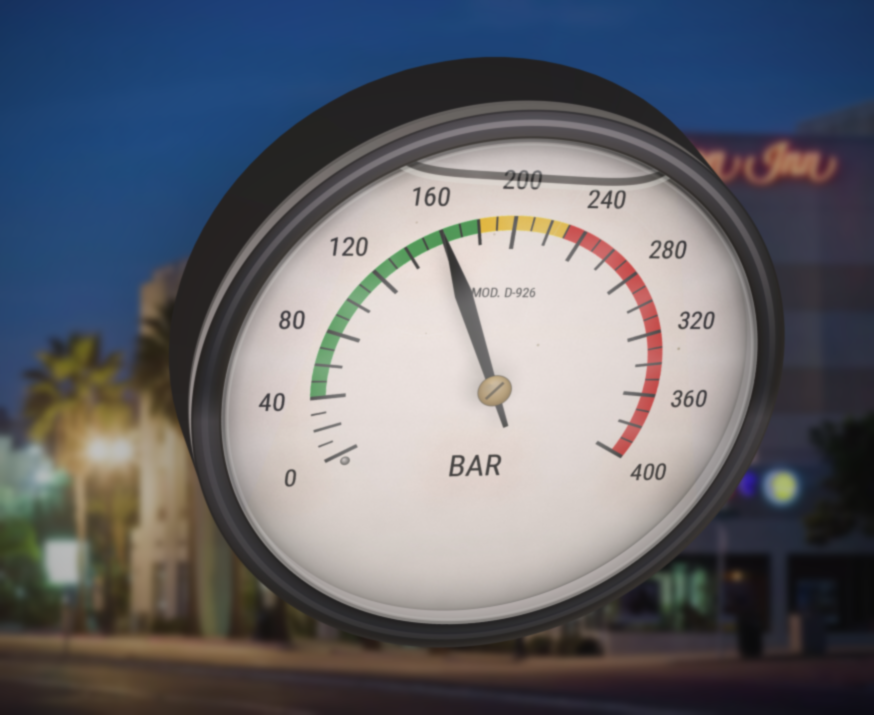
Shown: 160 bar
